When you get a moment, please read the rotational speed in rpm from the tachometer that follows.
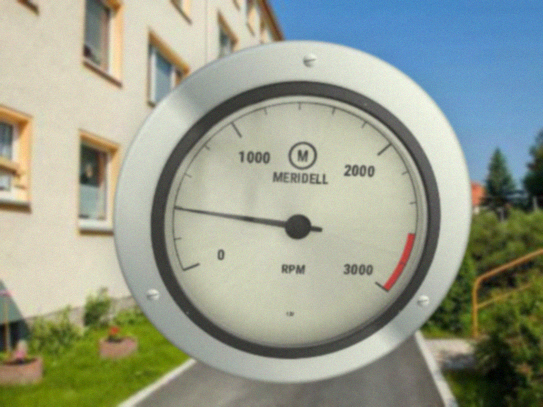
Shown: 400 rpm
